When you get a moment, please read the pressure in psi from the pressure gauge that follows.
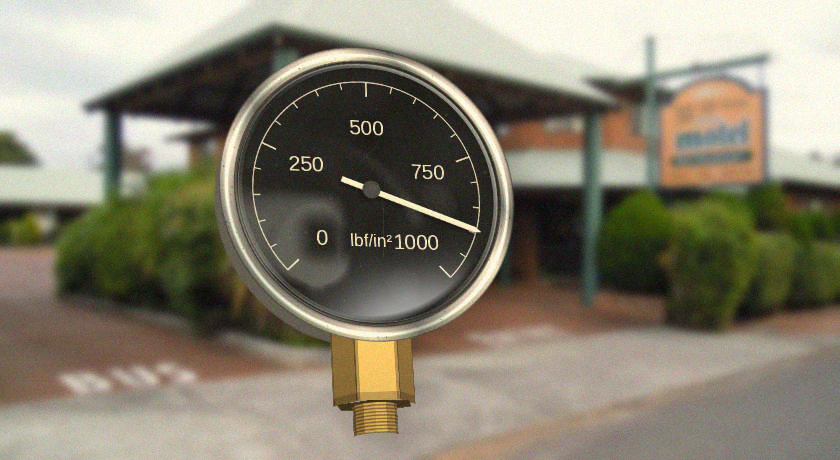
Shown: 900 psi
